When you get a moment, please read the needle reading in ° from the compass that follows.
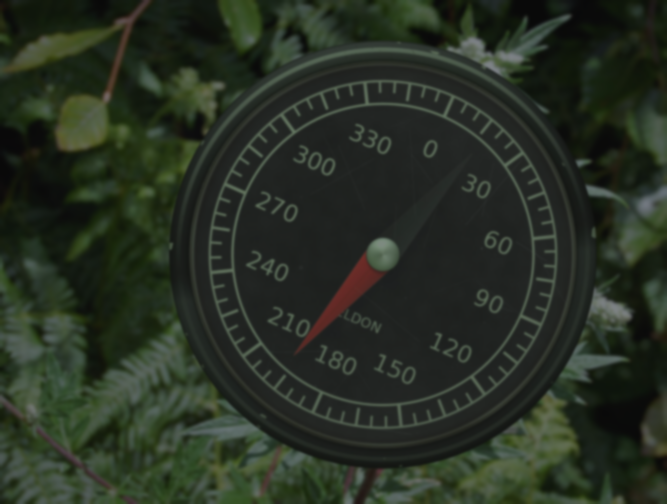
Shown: 197.5 °
